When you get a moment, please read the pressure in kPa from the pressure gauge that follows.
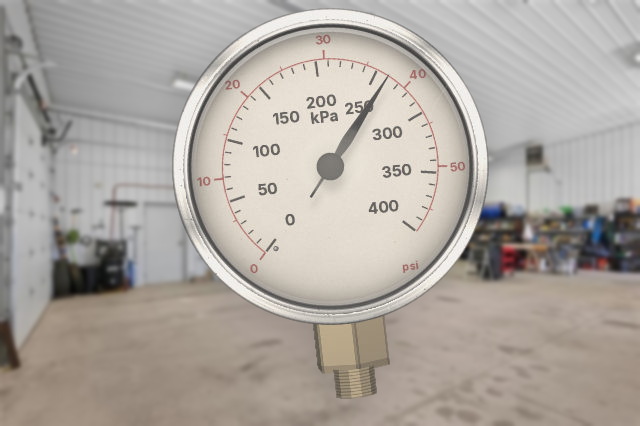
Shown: 260 kPa
